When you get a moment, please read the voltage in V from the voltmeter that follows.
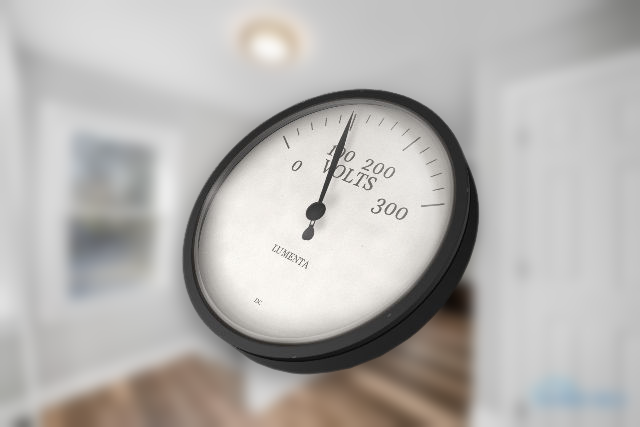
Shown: 100 V
